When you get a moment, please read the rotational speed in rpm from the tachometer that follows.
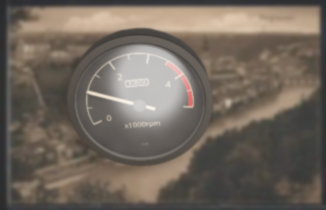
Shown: 1000 rpm
